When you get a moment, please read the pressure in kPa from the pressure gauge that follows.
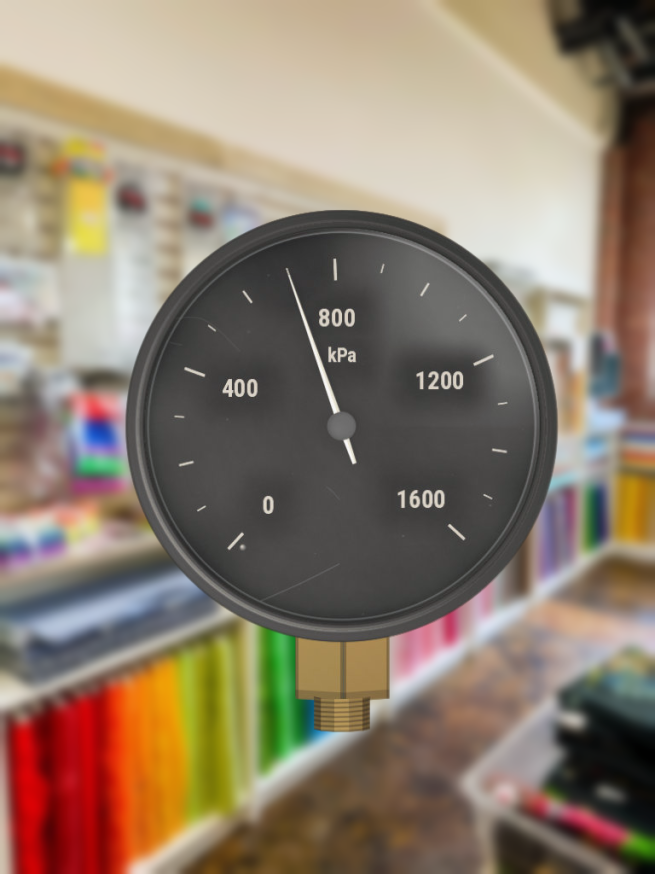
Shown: 700 kPa
